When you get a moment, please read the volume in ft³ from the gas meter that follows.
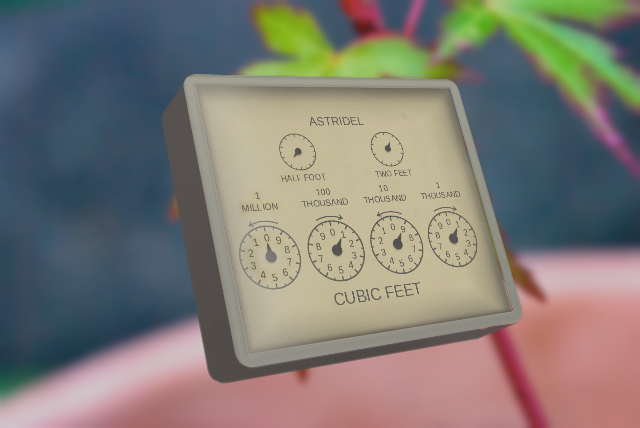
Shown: 9100 ft³
